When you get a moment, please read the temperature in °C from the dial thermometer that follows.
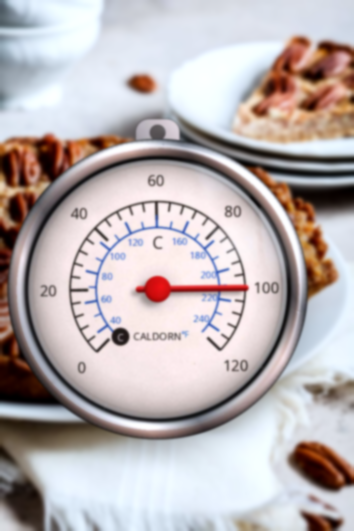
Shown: 100 °C
